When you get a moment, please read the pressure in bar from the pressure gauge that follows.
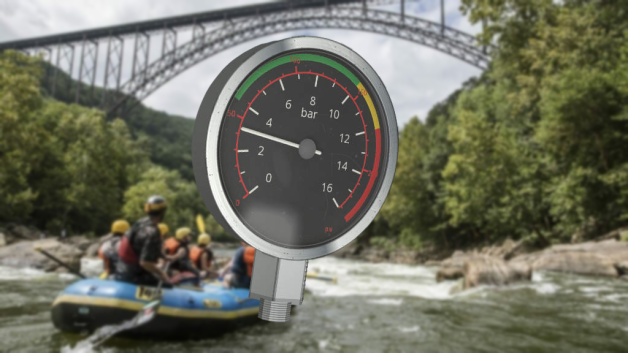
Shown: 3 bar
